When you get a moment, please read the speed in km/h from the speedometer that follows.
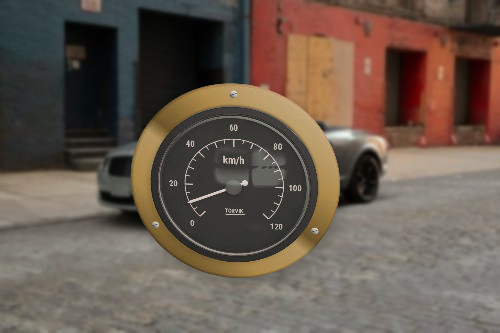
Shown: 10 km/h
